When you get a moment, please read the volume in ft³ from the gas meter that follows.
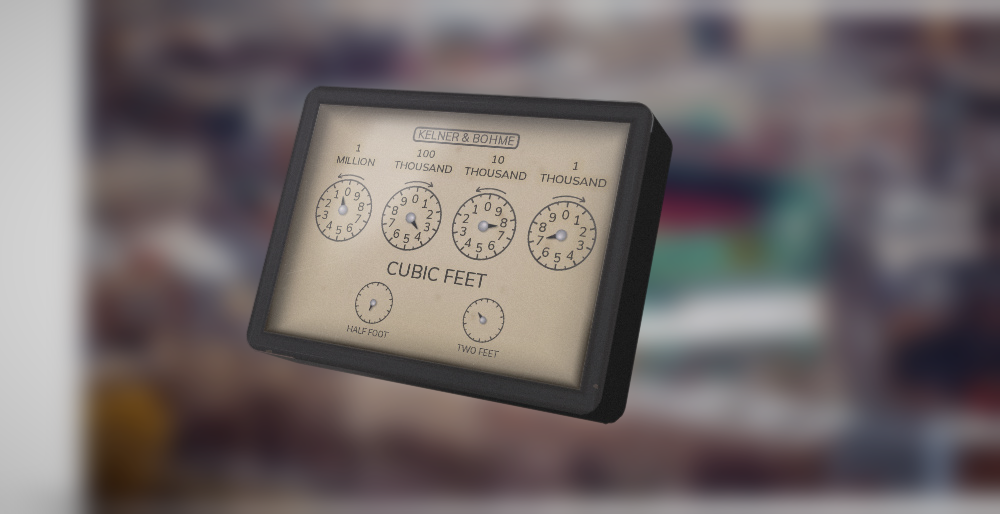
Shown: 37700 ft³
